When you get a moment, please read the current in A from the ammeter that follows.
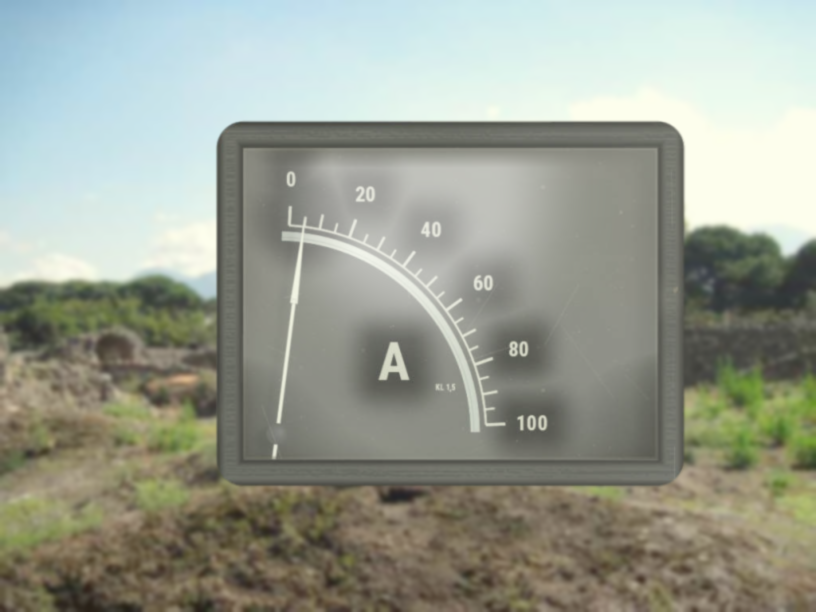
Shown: 5 A
